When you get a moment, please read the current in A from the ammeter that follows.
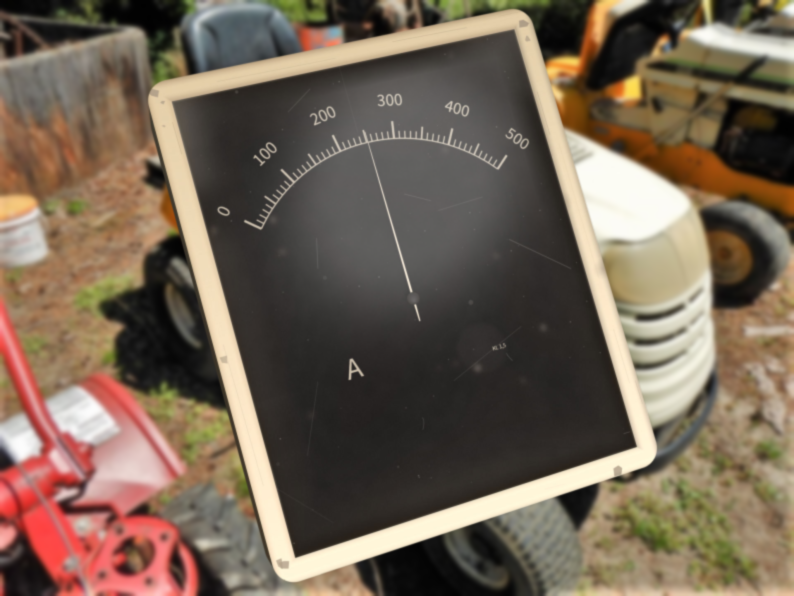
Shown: 250 A
